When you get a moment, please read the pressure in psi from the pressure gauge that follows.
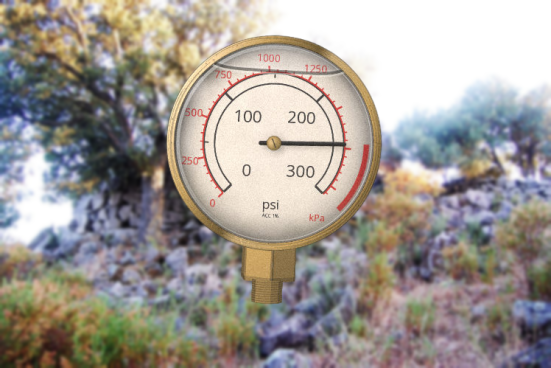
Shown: 250 psi
